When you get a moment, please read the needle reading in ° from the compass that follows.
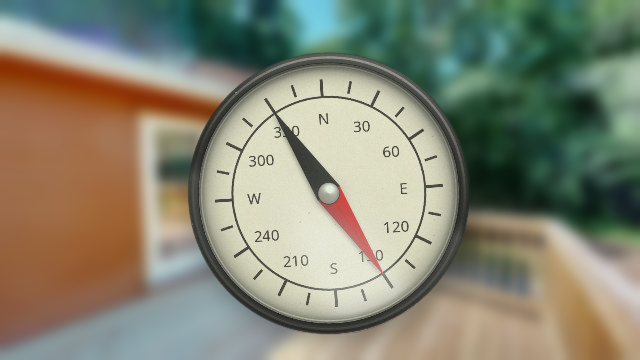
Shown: 150 °
